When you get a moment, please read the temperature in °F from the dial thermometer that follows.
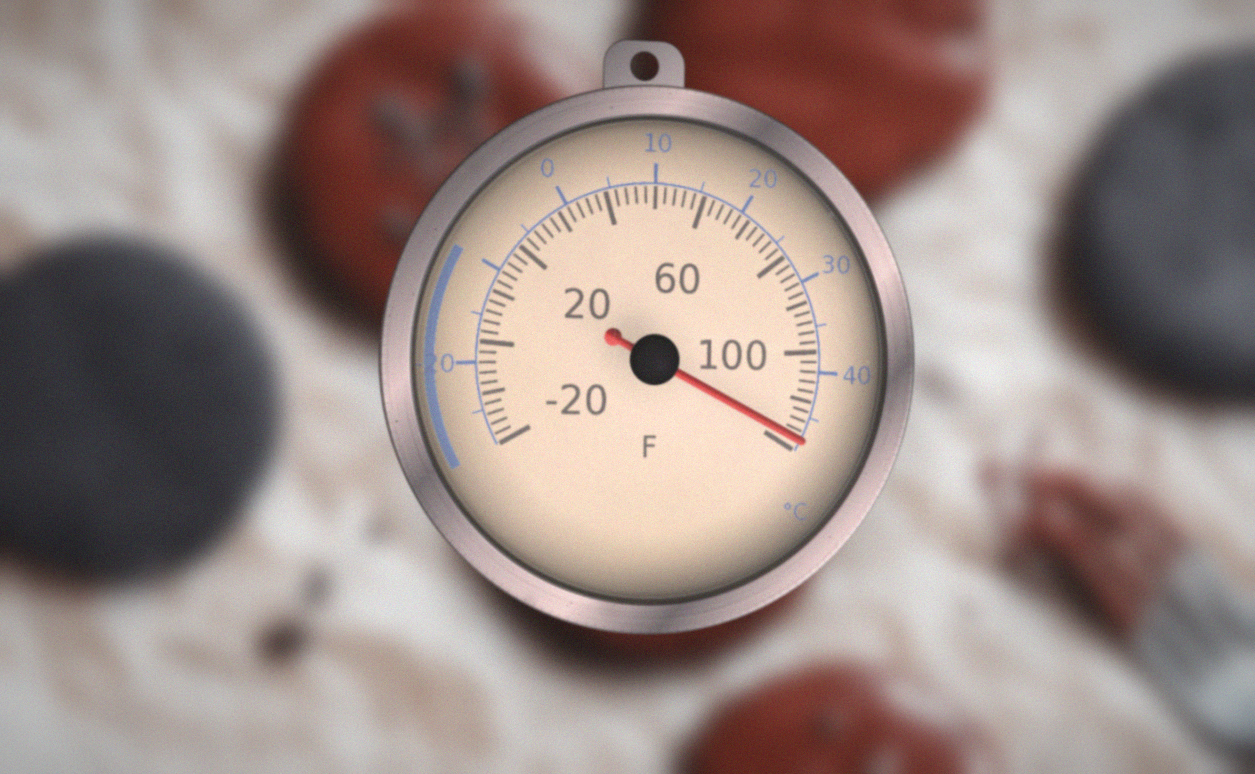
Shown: 118 °F
